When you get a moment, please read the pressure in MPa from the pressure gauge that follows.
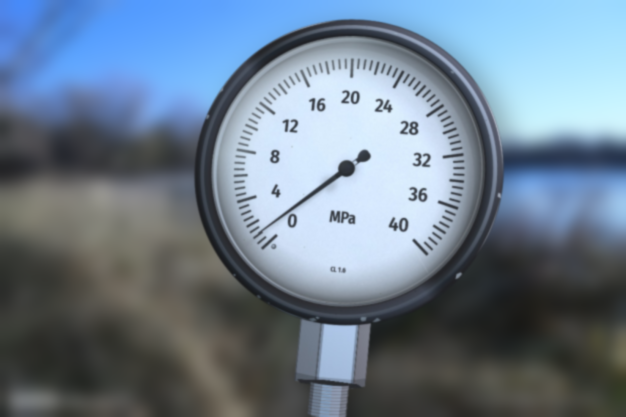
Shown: 1 MPa
